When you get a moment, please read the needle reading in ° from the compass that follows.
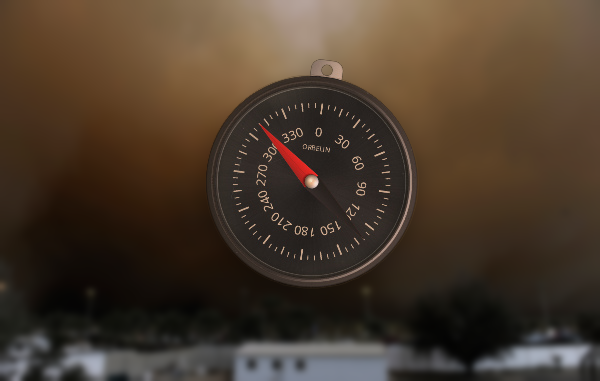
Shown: 310 °
